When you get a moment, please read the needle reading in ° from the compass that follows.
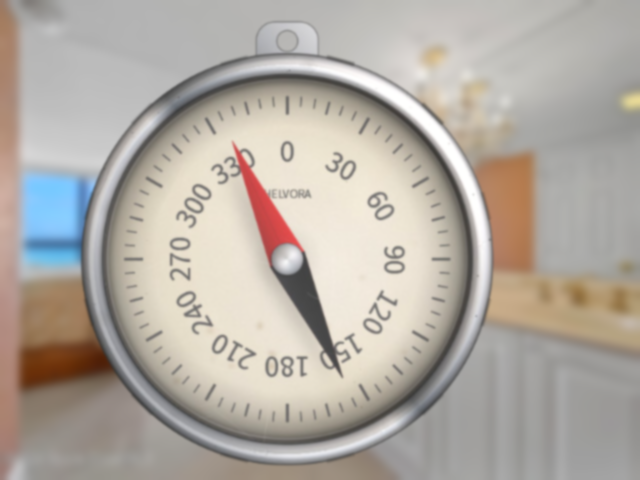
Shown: 335 °
